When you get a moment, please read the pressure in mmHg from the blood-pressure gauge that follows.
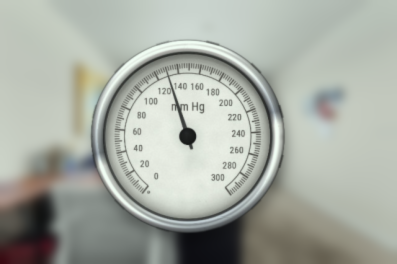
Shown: 130 mmHg
